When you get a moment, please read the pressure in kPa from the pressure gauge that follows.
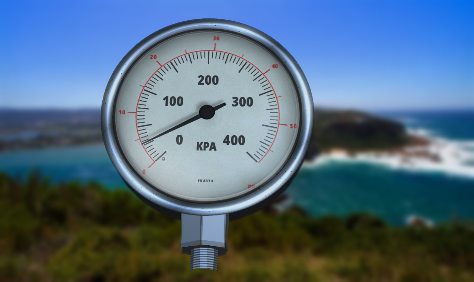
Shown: 25 kPa
